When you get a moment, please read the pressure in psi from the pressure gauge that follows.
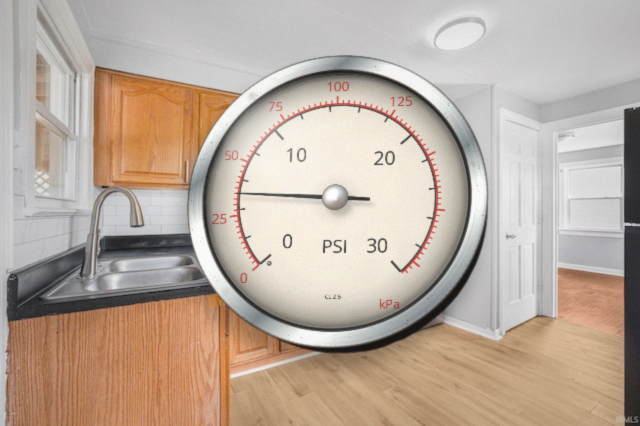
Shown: 5 psi
